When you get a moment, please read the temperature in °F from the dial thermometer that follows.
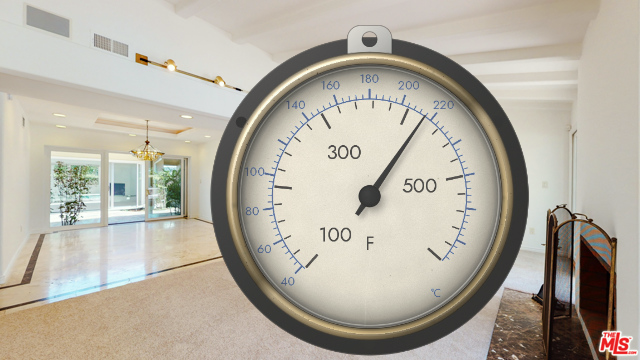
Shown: 420 °F
